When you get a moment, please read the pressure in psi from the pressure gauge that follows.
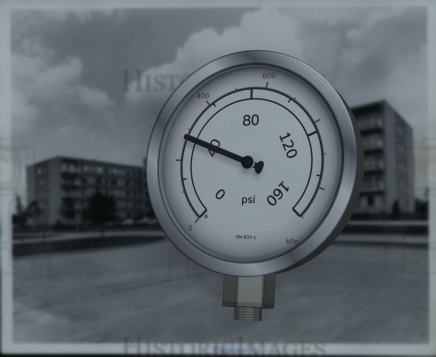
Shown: 40 psi
